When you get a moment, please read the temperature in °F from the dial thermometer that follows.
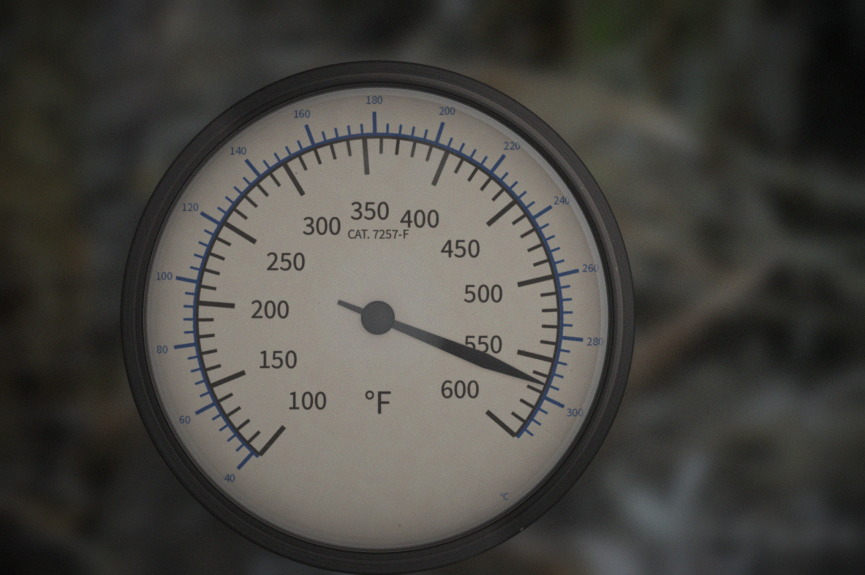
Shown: 565 °F
